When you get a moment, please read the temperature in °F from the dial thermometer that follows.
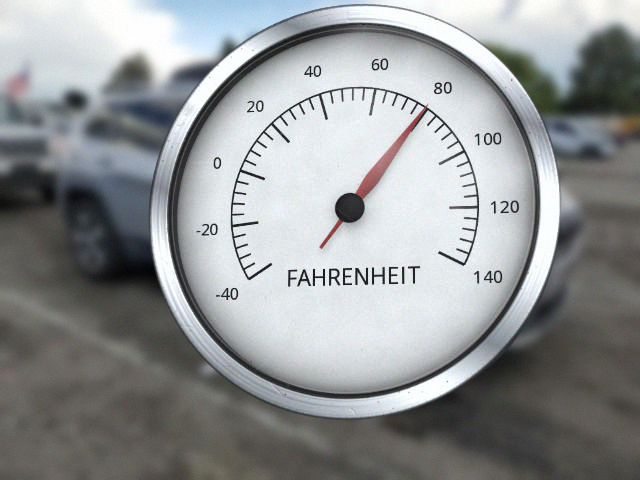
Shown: 80 °F
